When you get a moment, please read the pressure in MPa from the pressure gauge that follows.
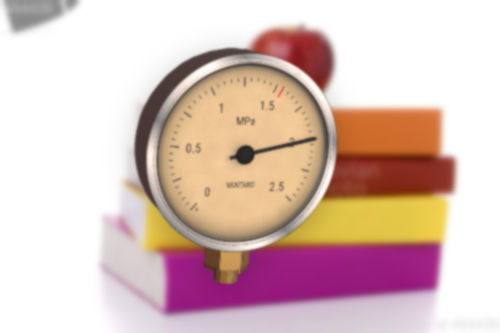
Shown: 2 MPa
